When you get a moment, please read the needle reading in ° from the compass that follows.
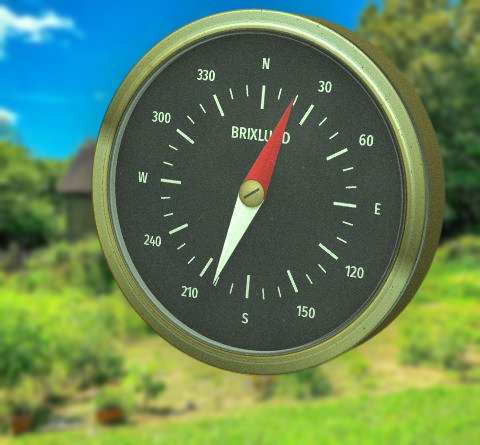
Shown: 20 °
